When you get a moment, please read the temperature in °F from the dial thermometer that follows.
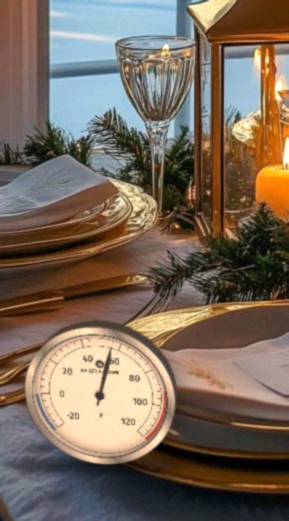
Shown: 56 °F
